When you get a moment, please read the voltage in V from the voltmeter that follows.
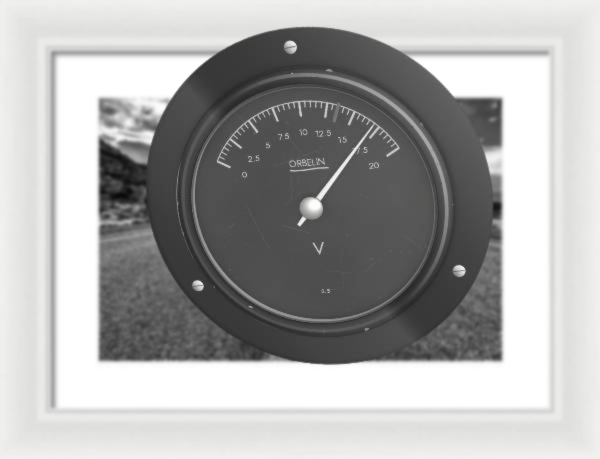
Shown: 17 V
